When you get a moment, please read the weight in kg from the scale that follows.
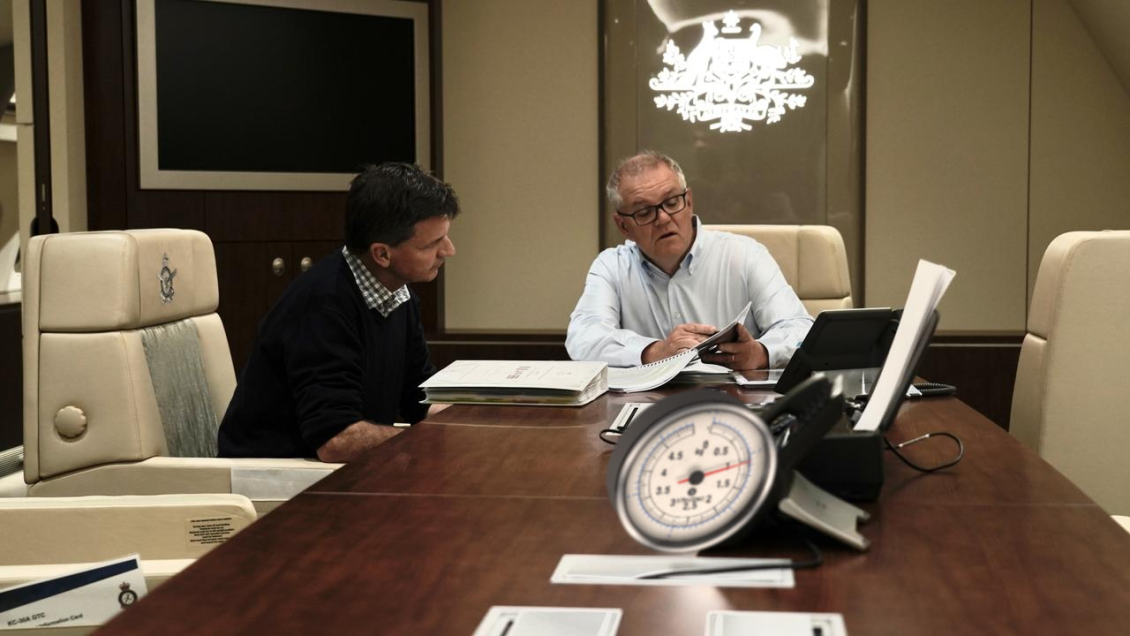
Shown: 1 kg
